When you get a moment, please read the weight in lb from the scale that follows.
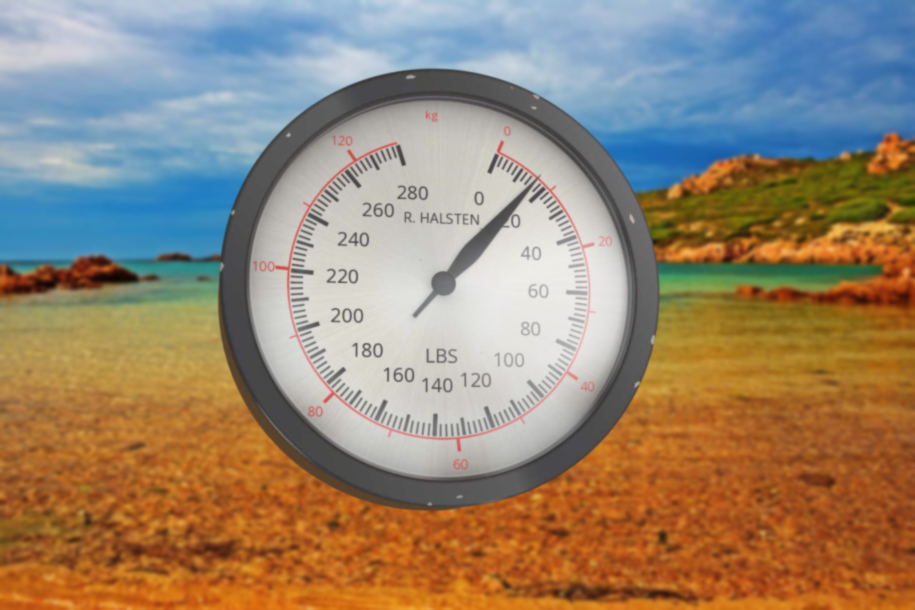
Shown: 16 lb
